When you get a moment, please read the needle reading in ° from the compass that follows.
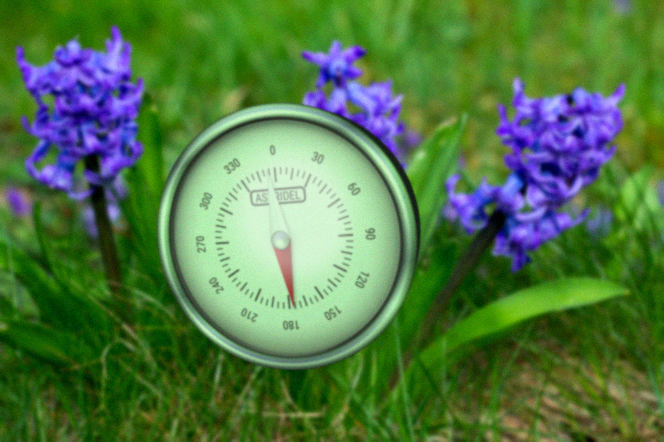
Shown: 175 °
